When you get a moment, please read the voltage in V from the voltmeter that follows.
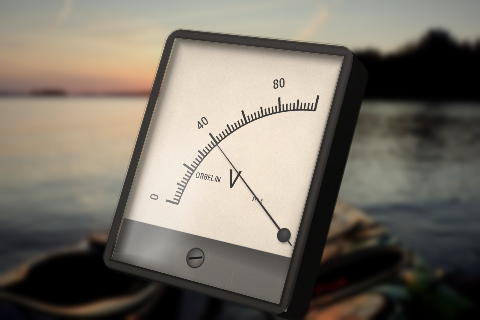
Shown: 40 V
